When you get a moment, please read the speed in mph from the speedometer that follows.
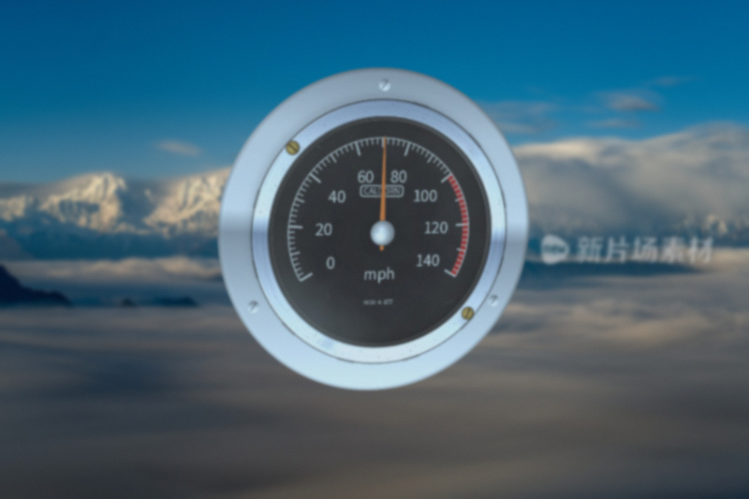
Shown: 70 mph
